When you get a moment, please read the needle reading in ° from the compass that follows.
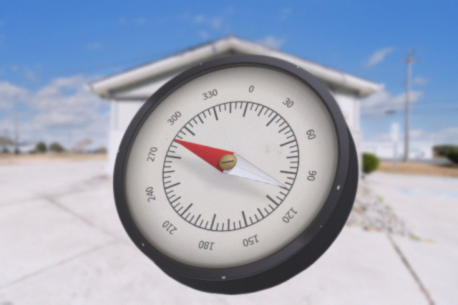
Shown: 285 °
